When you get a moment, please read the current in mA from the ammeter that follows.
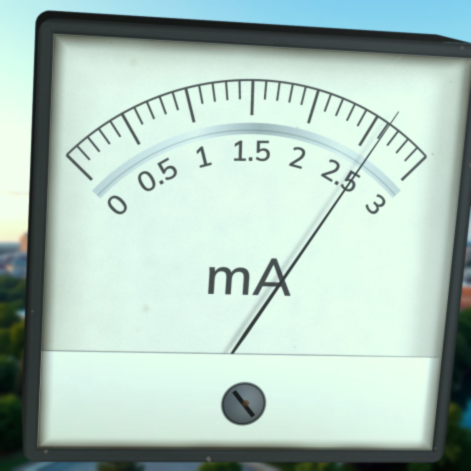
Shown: 2.6 mA
